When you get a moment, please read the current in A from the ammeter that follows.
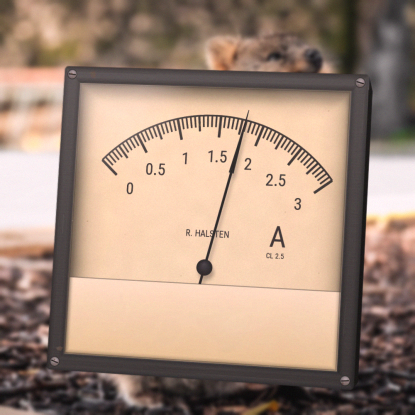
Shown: 1.8 A
